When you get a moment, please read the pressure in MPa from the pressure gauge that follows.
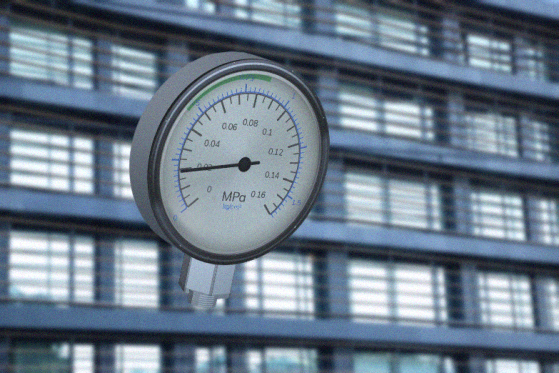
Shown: 0.02 MPa
